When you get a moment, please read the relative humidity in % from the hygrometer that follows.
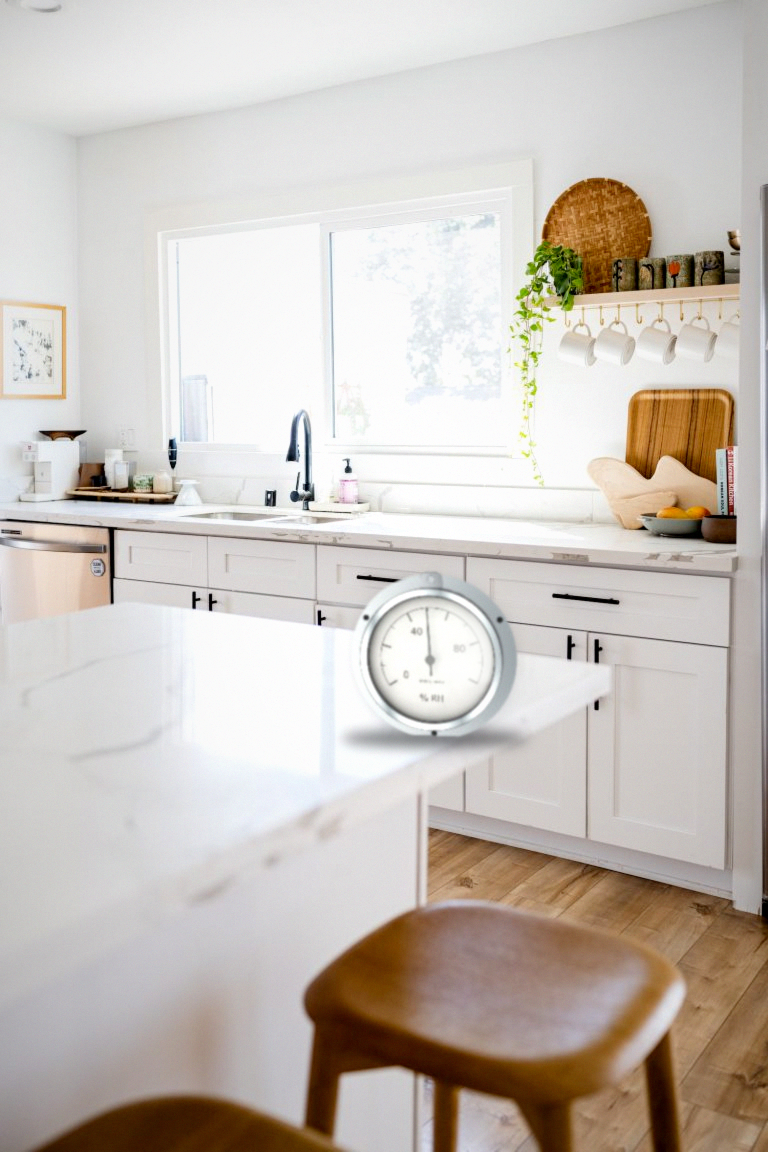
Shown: 50 %
